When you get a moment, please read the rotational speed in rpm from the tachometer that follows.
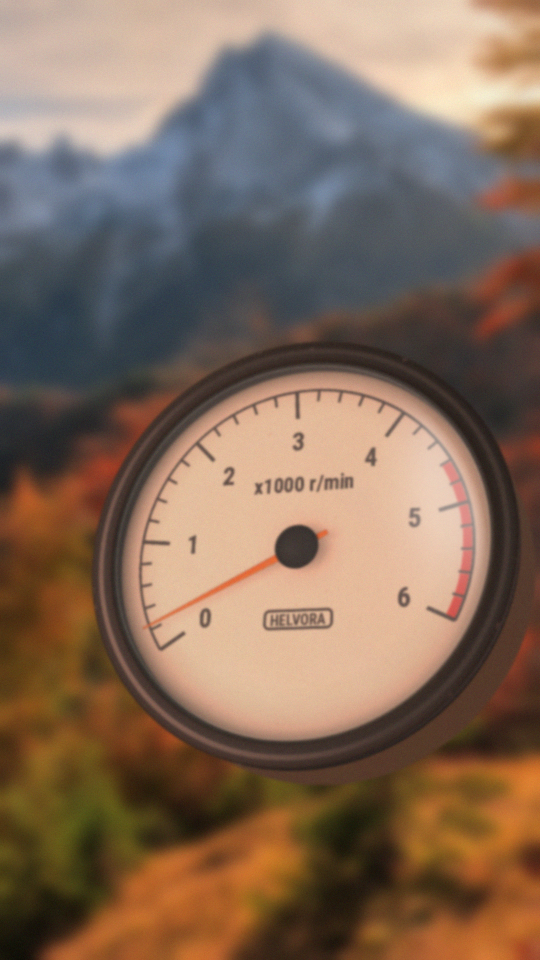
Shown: 200 rpm
